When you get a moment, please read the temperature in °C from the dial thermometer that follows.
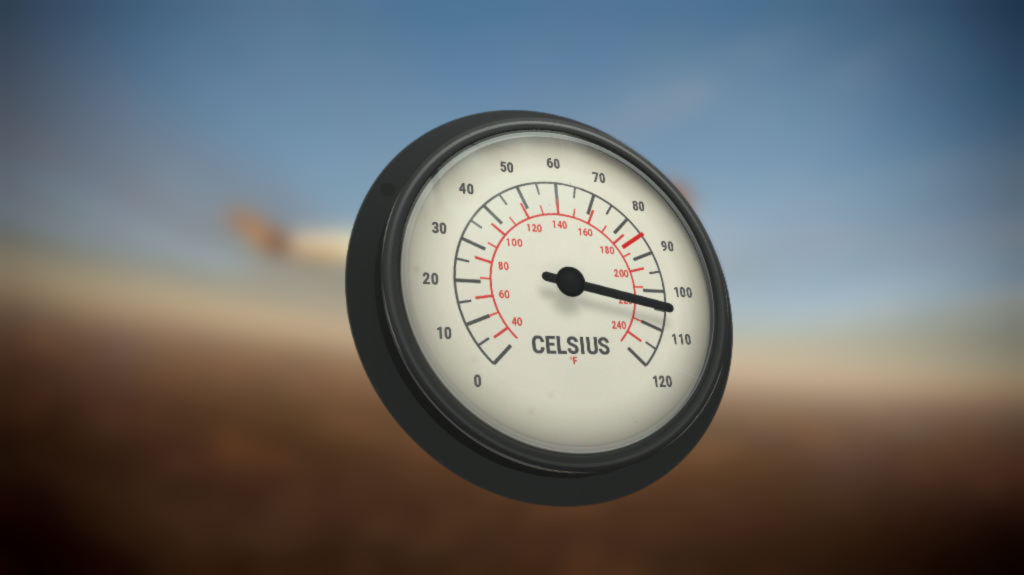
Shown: 105 °C
